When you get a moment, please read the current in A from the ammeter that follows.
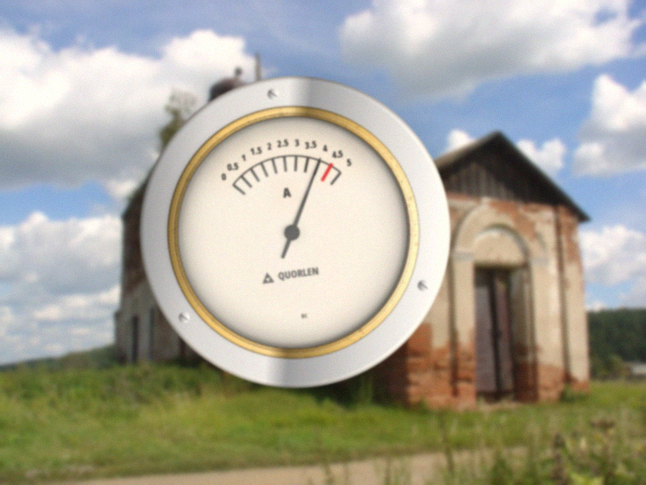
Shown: 4 A
